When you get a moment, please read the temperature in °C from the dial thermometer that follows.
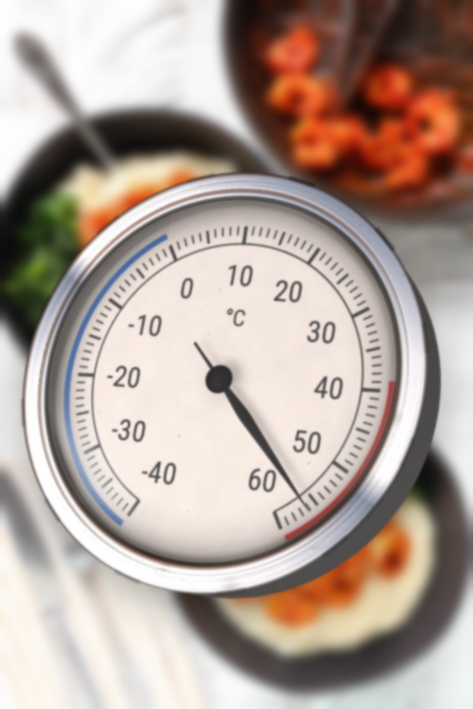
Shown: 56 °C
